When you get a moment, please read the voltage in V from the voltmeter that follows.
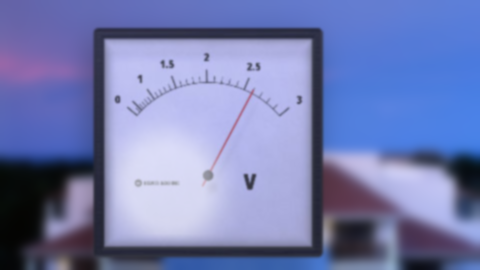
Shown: 2.6 V
